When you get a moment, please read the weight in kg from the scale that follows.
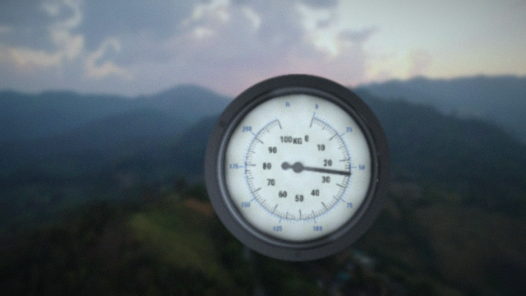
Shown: 25 kg
